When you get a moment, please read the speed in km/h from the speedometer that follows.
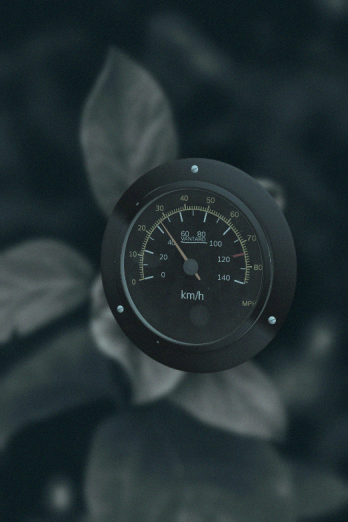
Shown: 45 km/h
